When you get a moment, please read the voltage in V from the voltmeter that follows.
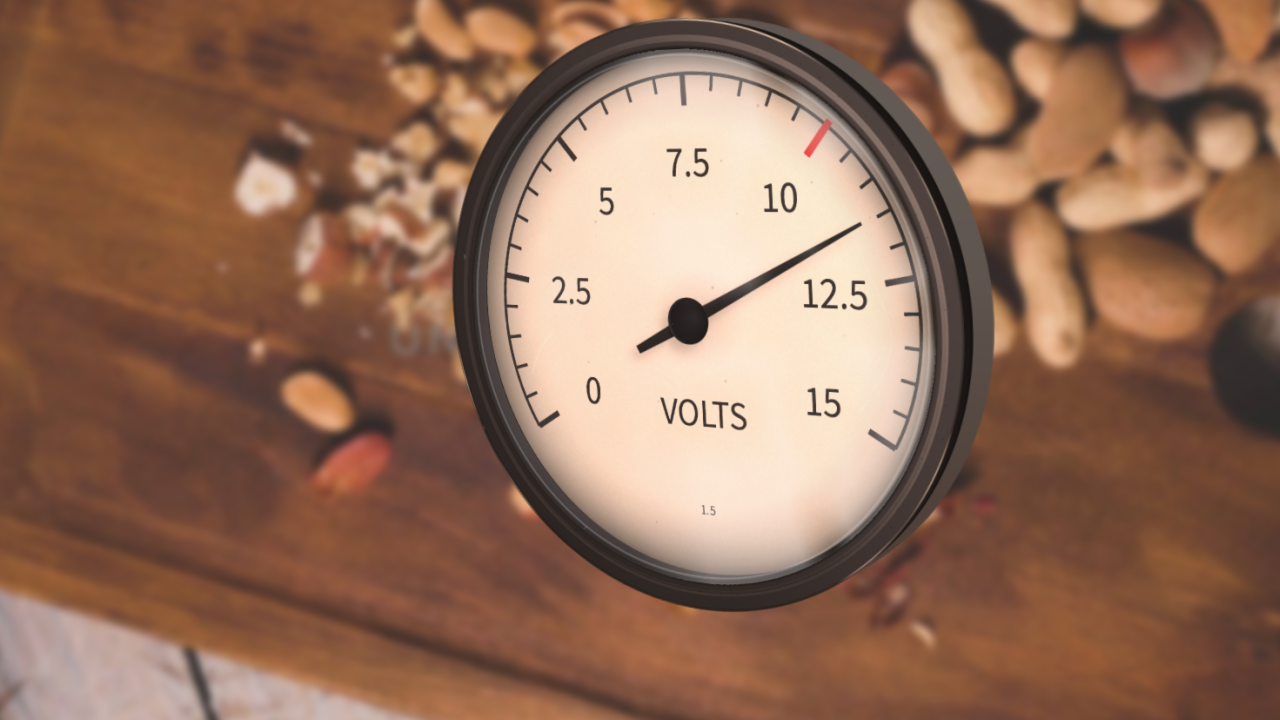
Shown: 11.5 V
